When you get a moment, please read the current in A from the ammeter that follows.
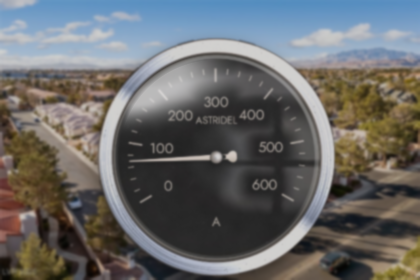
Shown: 70 A
